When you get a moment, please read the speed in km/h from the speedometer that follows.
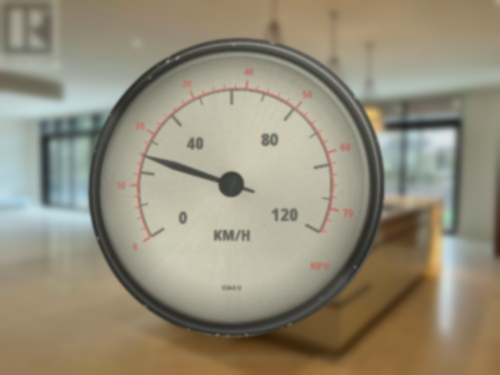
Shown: 25 km/h
